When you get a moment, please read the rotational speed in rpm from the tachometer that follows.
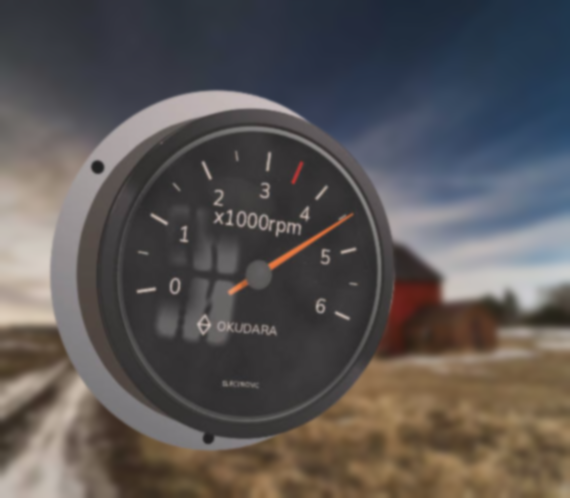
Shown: 4500 rpm
